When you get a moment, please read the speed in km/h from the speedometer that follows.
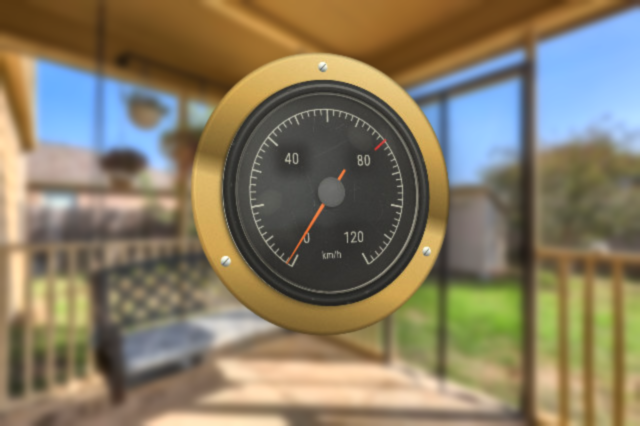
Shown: 2 km/h
